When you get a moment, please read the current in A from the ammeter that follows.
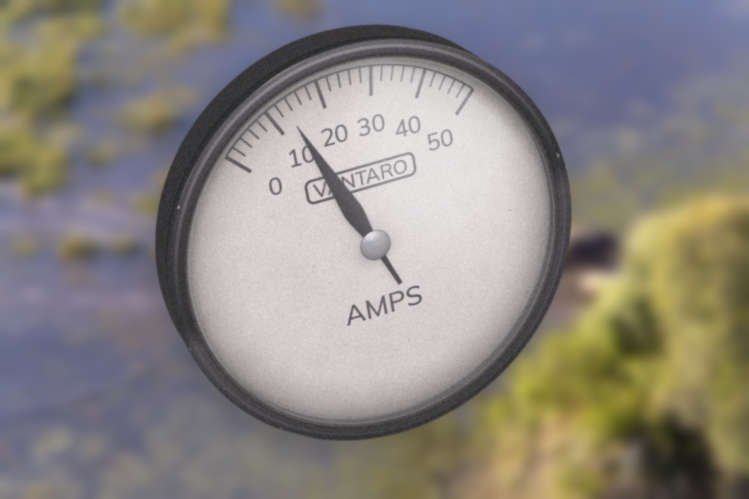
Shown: 13 A
